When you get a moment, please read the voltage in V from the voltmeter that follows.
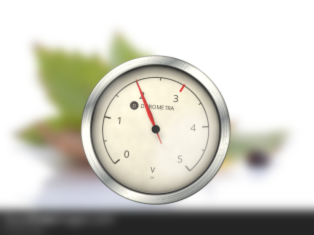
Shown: 2 V
